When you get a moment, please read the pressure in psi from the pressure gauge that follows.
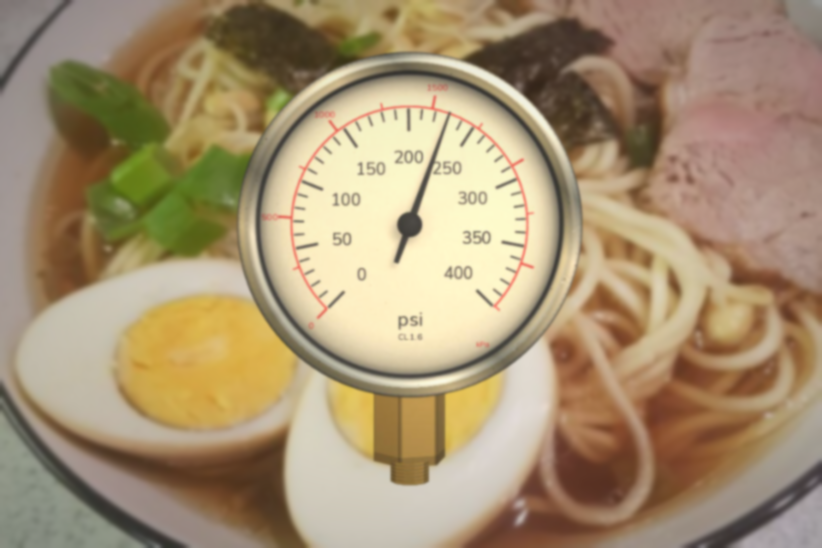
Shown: 230 psi
